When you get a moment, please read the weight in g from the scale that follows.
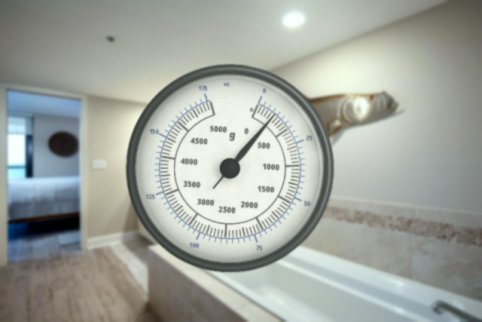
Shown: 250 g
